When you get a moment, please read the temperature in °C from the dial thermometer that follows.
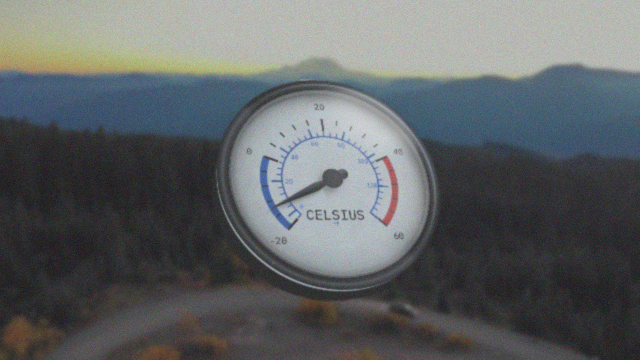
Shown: -14 °C
